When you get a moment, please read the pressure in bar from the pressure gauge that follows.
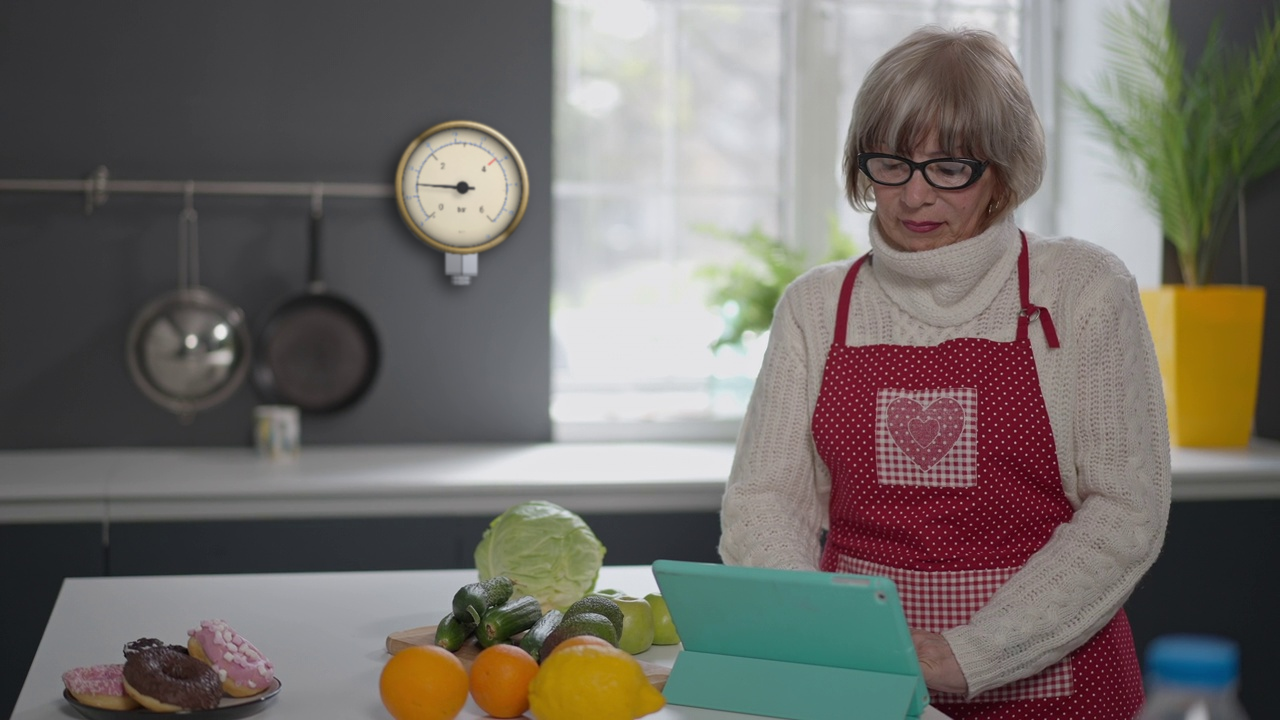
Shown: 1 bar
